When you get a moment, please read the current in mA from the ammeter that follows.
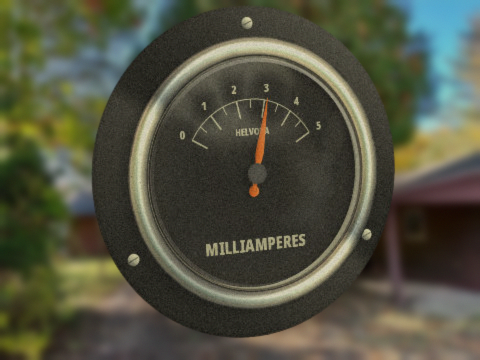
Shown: 3 mA
